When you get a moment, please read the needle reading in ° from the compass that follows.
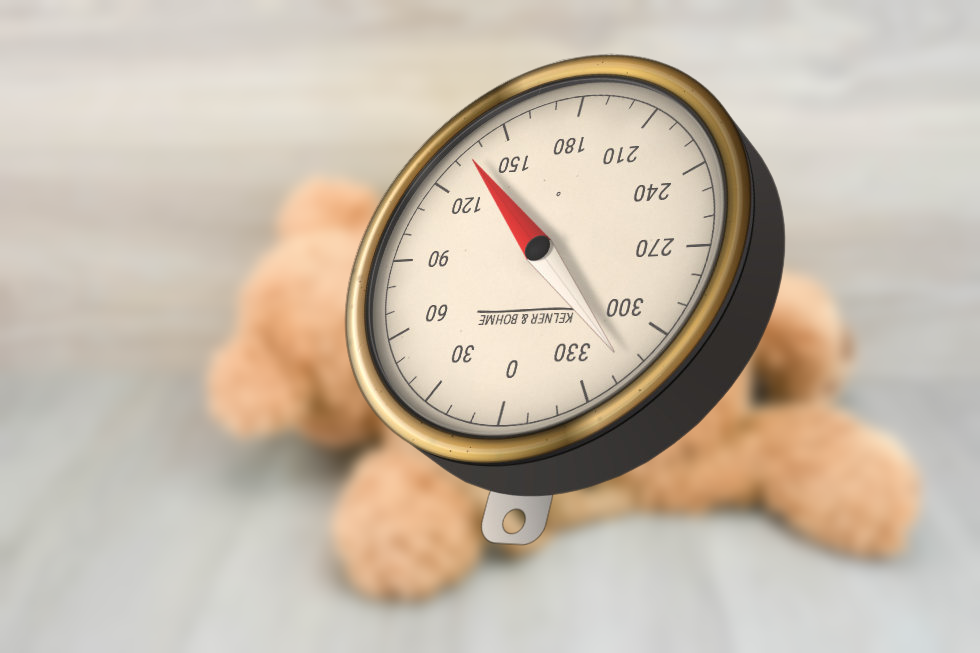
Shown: 135 °
